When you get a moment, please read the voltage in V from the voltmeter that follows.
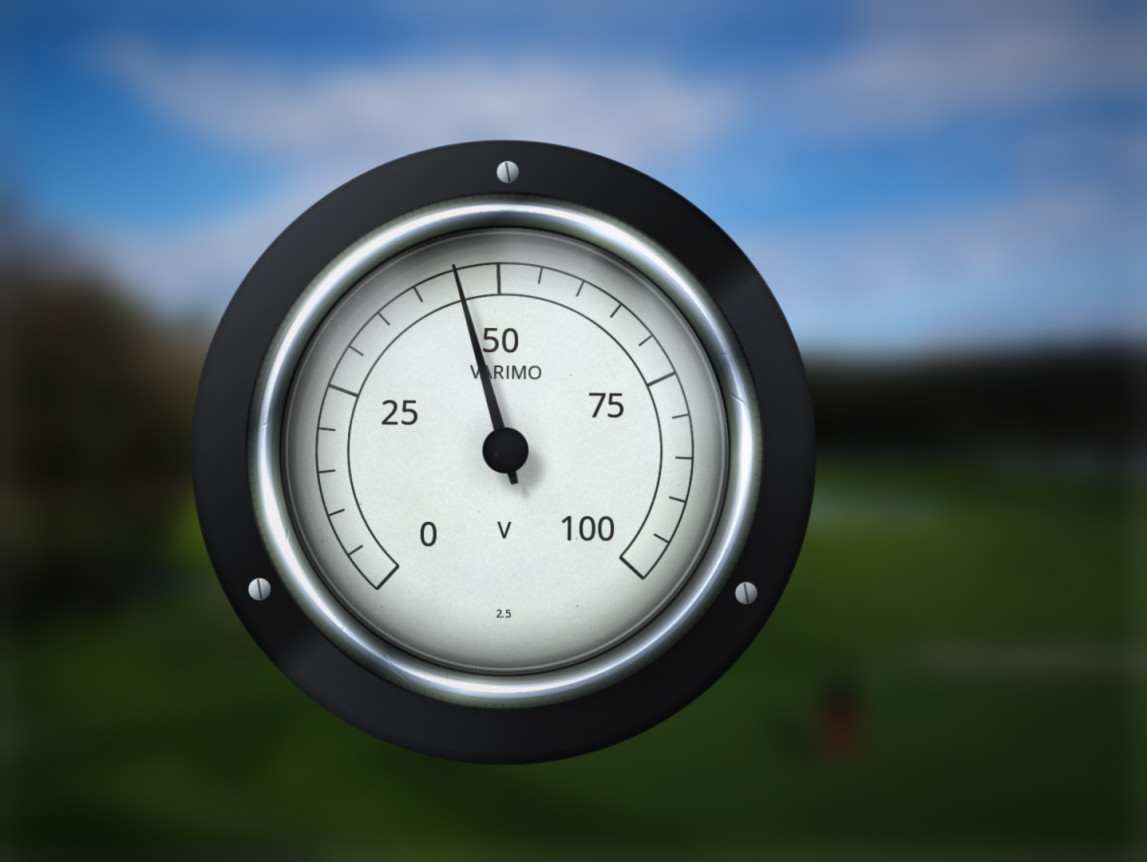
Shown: 45 V
